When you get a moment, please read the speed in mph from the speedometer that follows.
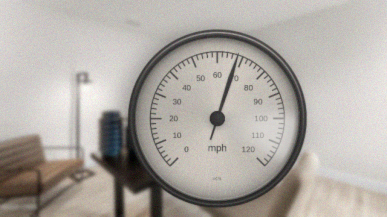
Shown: 68 mph
